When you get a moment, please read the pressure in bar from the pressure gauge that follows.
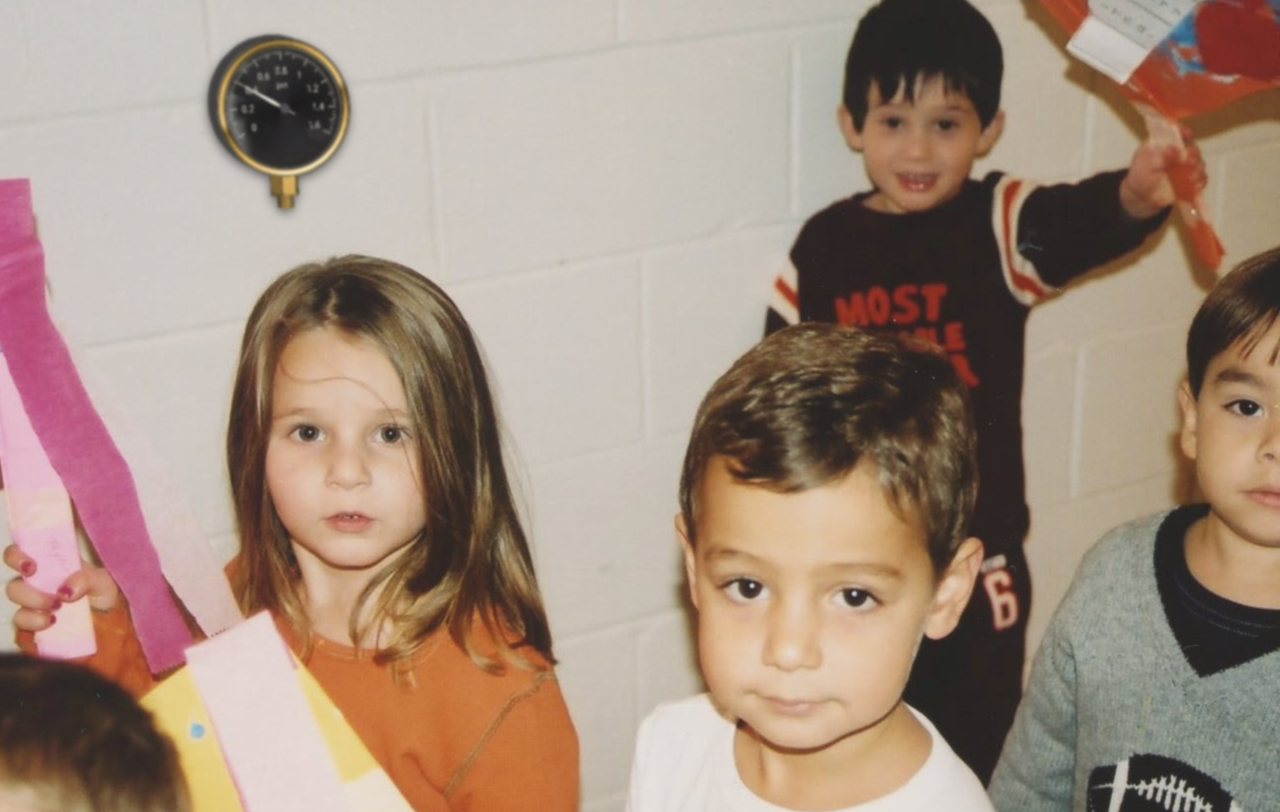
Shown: 0.4 bar
